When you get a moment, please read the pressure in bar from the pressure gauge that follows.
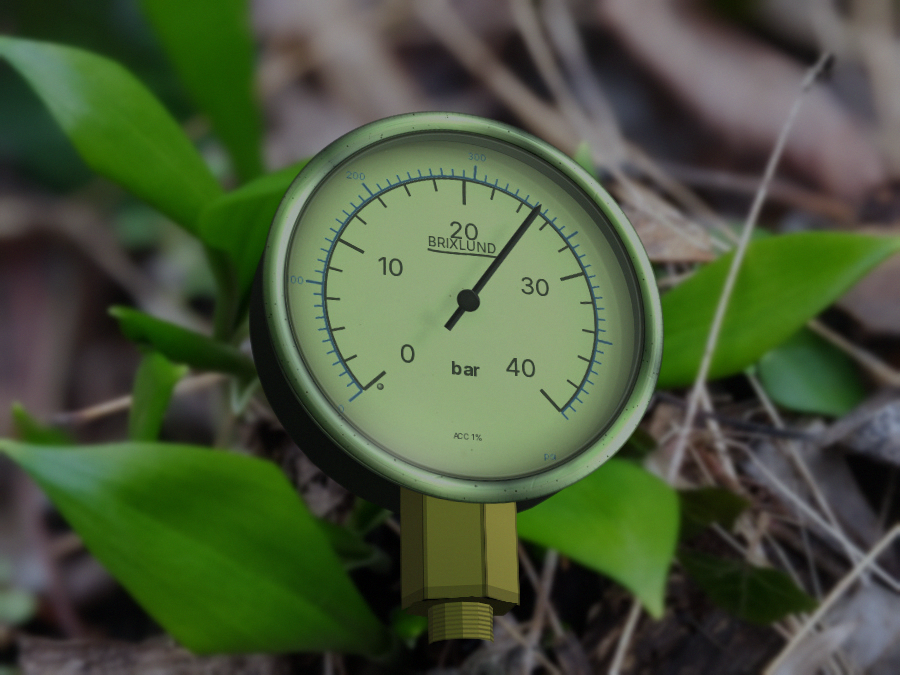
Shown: 25 bar
